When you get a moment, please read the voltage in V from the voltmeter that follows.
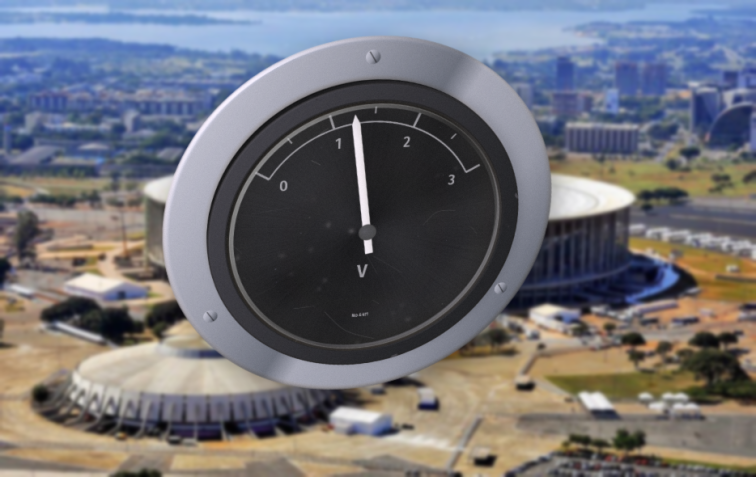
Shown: 1.25 V
